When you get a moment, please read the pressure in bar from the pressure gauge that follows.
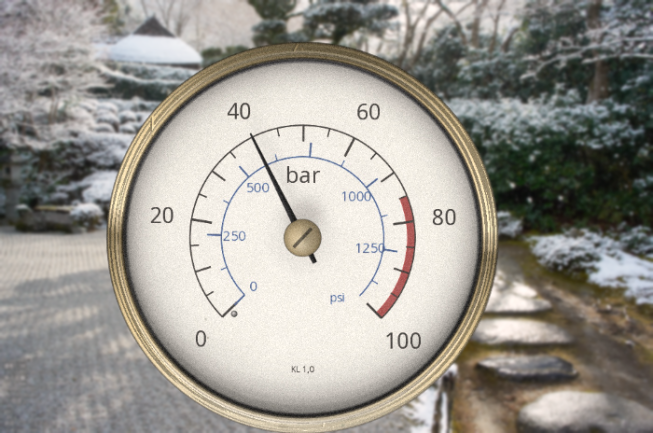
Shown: 40 bar
